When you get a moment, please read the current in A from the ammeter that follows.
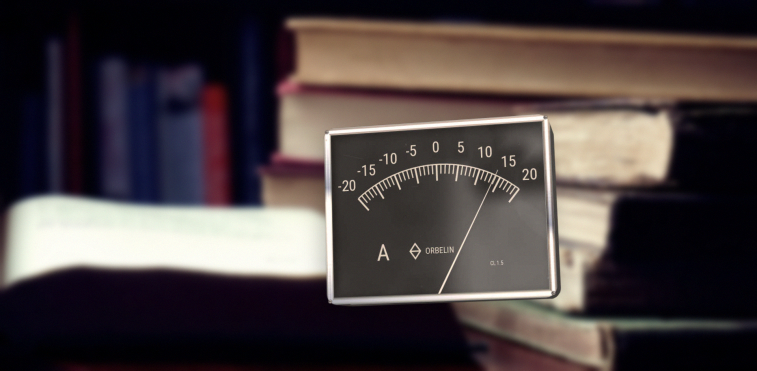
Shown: 14 A
